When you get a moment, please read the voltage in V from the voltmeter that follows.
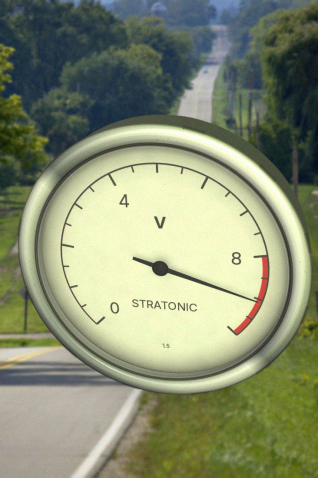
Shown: 9 V
